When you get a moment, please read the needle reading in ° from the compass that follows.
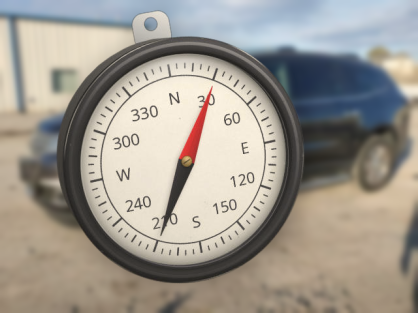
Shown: 30 °
